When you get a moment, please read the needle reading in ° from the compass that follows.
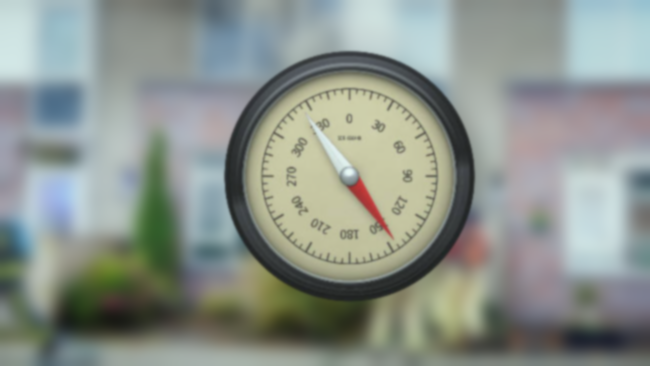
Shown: 145 °
